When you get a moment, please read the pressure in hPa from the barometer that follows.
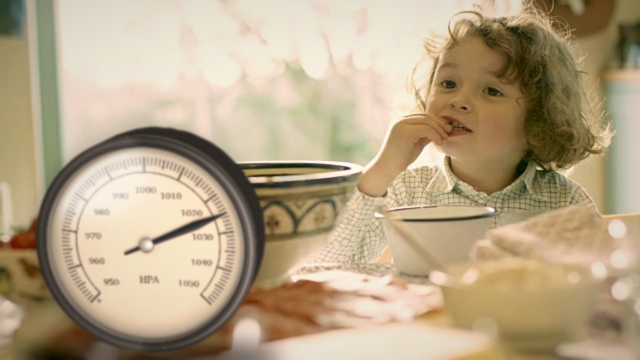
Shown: 1025 hPa
